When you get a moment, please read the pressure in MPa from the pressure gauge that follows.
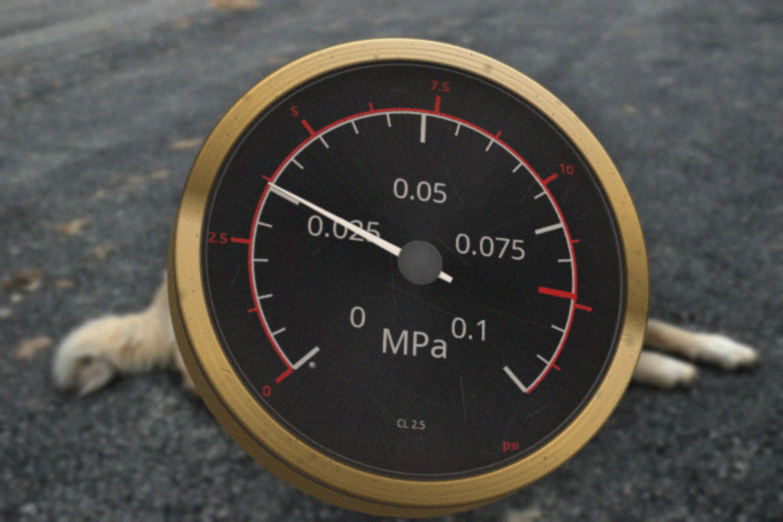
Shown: 0.025 MPa
